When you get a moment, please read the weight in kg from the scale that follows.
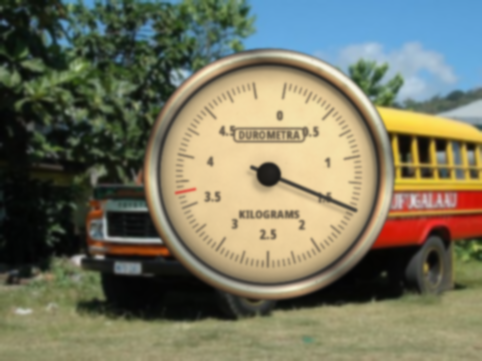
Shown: 1.5 kg
